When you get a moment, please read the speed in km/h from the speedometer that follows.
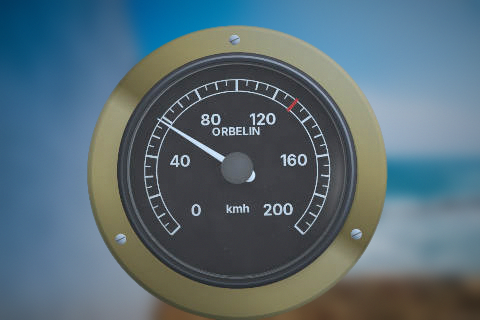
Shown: 57.5 km/h
